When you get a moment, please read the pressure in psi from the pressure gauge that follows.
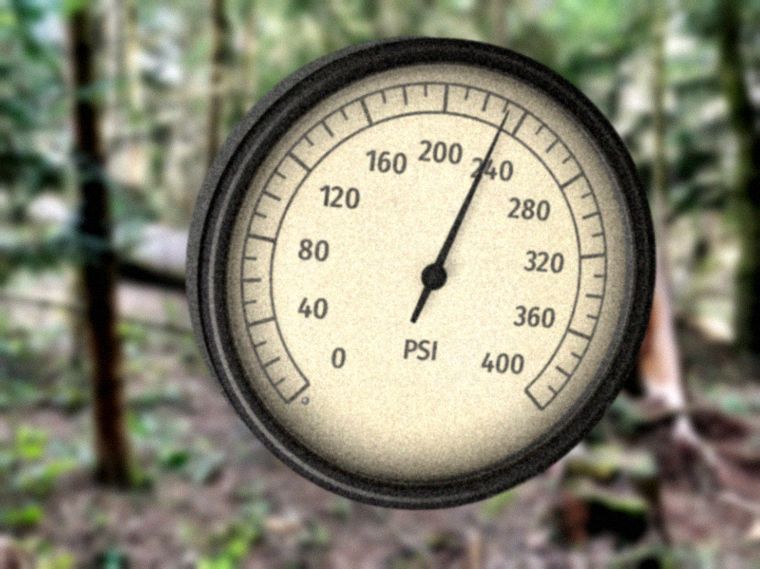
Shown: 230 psi
